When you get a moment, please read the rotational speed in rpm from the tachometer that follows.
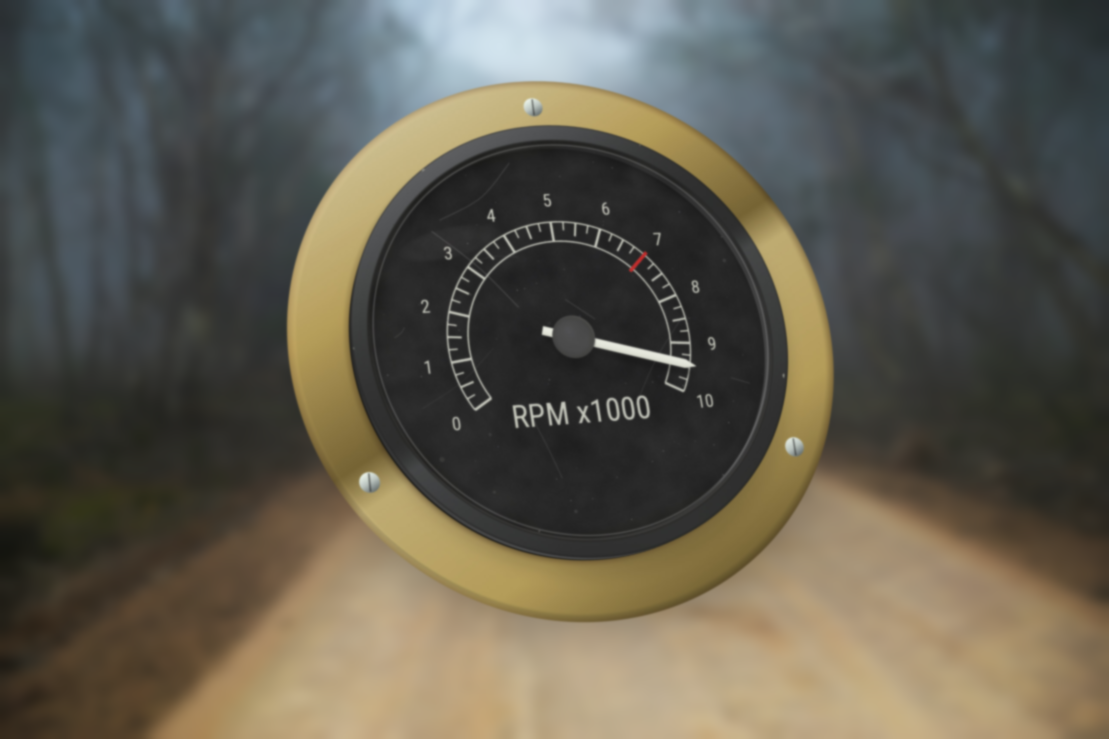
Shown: 9500 rpm
